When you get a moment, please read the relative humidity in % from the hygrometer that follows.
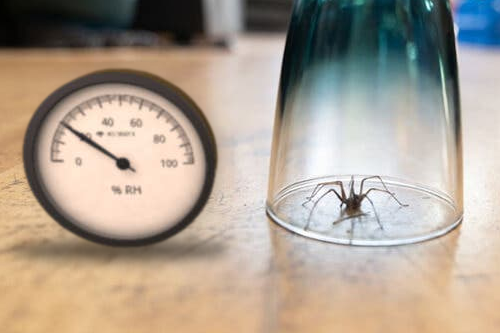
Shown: 20 %
